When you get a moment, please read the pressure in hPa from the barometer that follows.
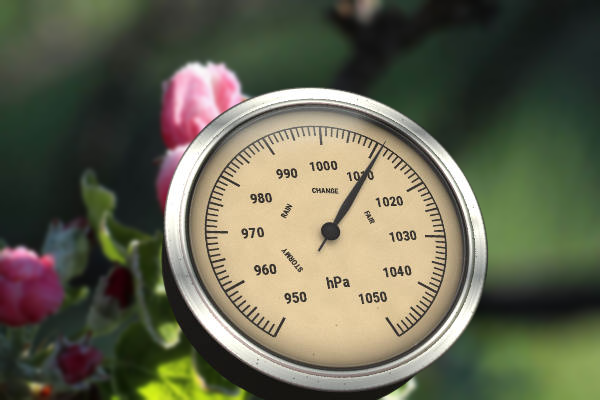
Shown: 1011 hPa
